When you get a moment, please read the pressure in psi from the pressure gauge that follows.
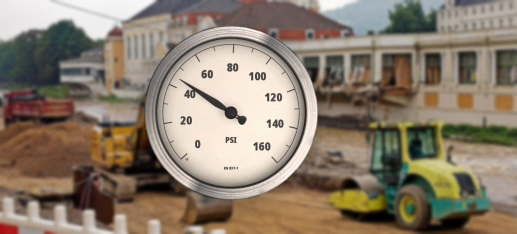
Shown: 45 psi
